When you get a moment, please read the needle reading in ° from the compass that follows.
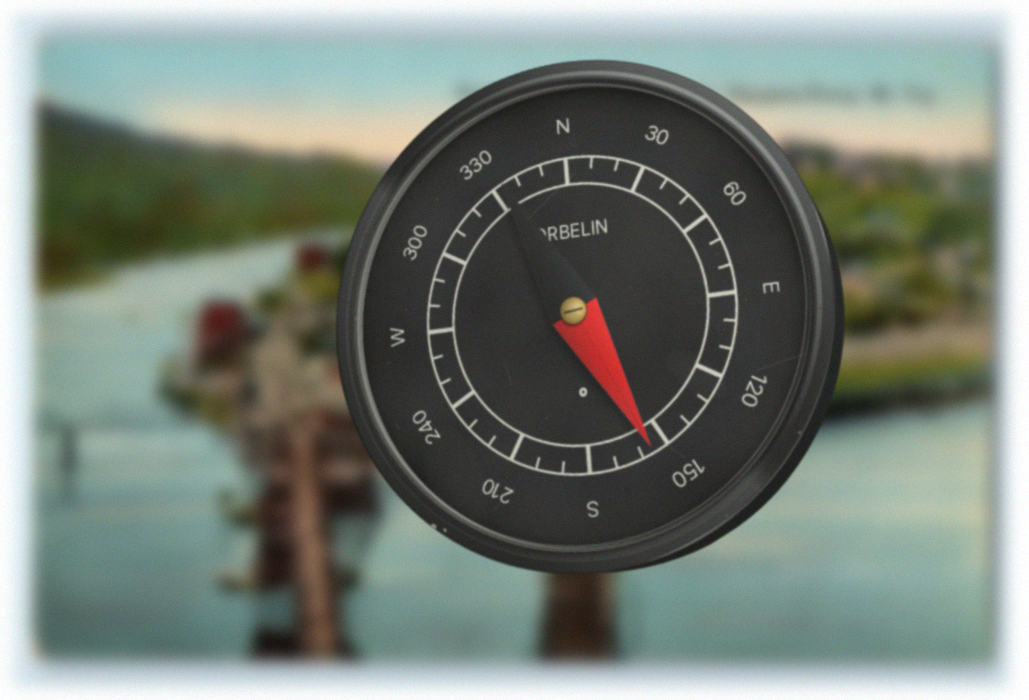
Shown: 155 °
